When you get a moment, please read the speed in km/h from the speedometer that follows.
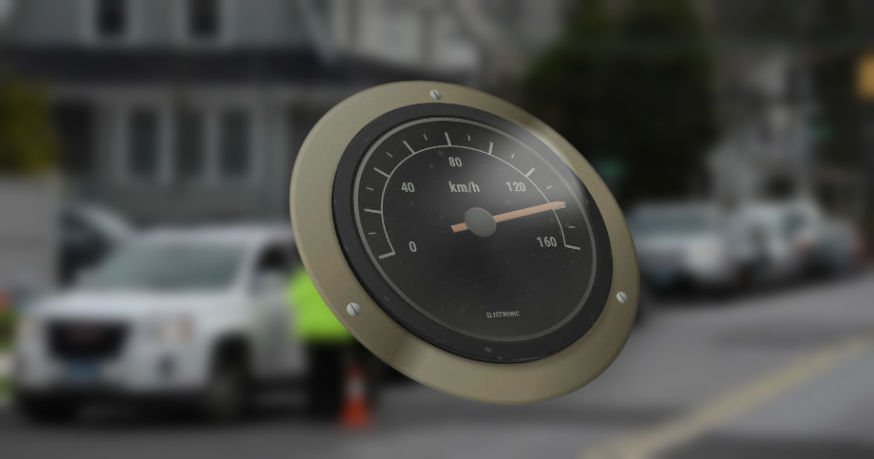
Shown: 140 km/h
